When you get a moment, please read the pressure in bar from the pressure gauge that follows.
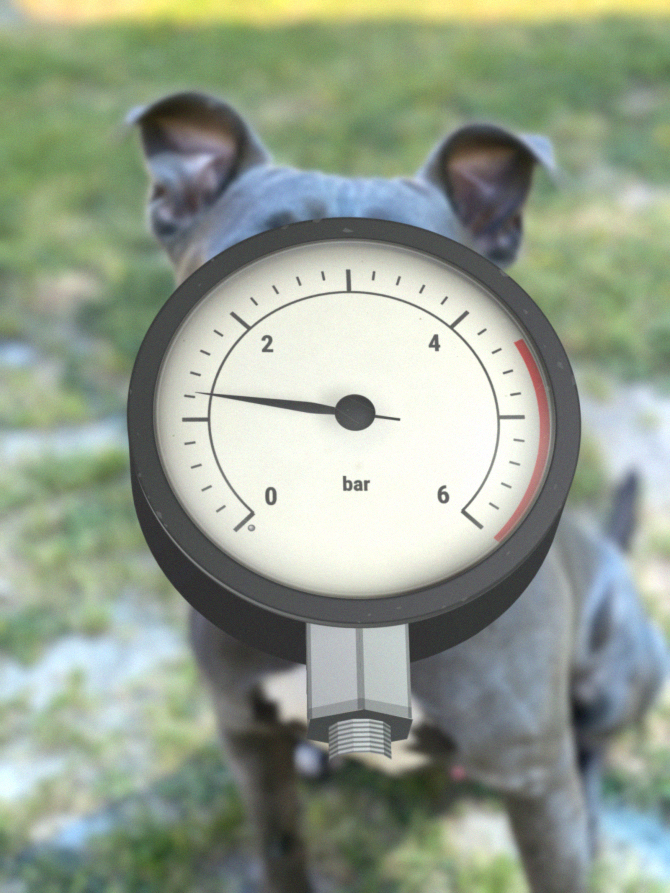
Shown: 1.2 bar
